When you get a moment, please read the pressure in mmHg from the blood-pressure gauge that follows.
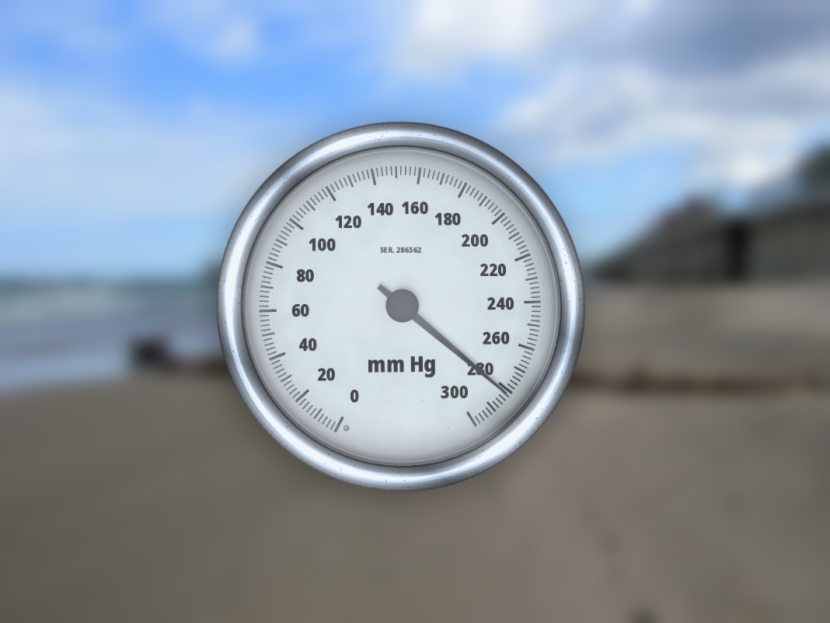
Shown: 282 mmHg
